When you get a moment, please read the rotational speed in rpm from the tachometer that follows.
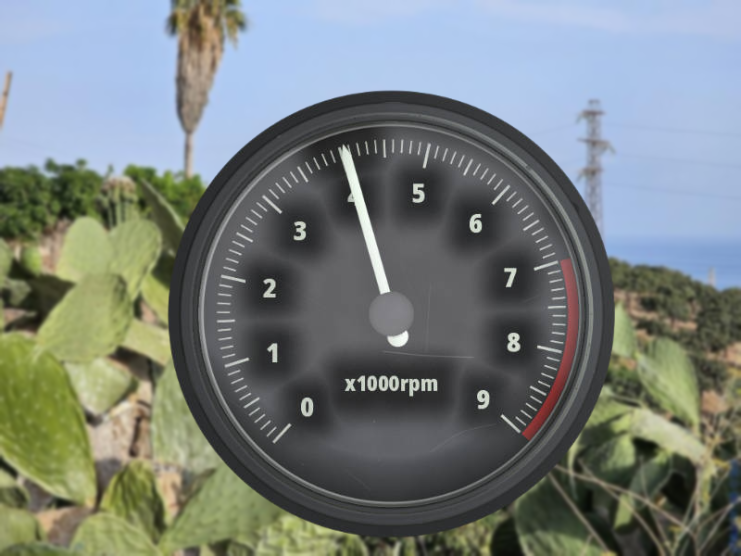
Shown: 4050 rpm
